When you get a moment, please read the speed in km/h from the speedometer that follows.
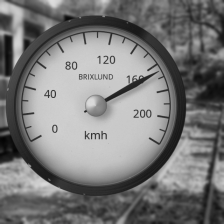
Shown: 165 km/h
